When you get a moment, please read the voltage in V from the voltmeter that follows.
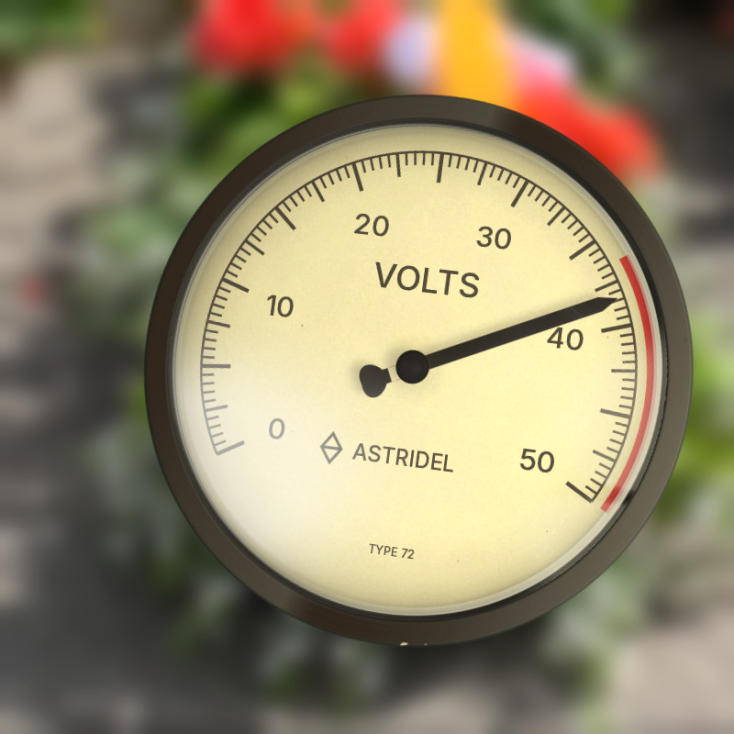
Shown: 38.5 V
